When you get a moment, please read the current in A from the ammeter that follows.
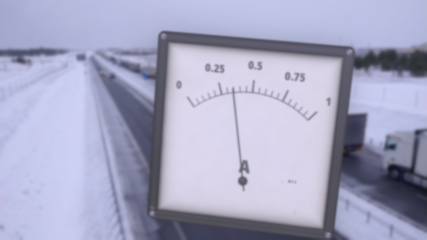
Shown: 0.35 A
